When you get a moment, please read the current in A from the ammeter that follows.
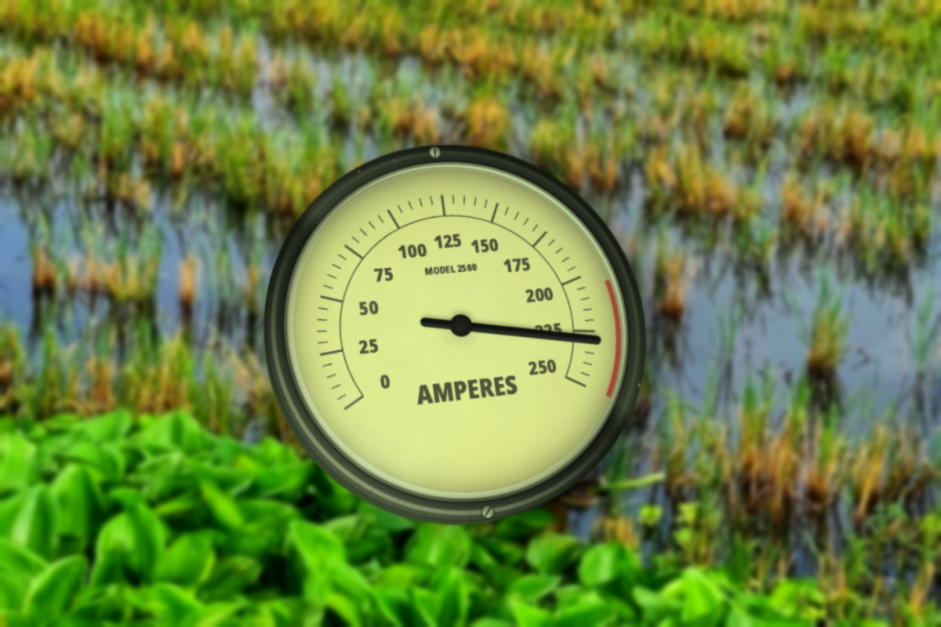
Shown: 230 A
